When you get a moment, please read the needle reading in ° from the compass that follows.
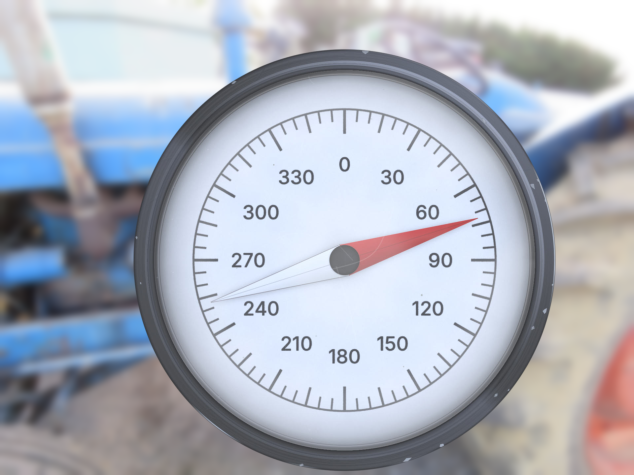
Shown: 72.5 °
